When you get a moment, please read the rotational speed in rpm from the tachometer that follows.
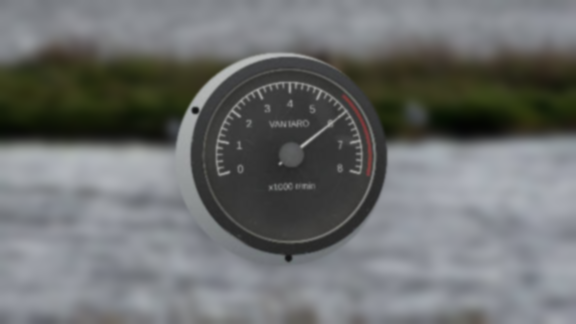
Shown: 6000 rpm
